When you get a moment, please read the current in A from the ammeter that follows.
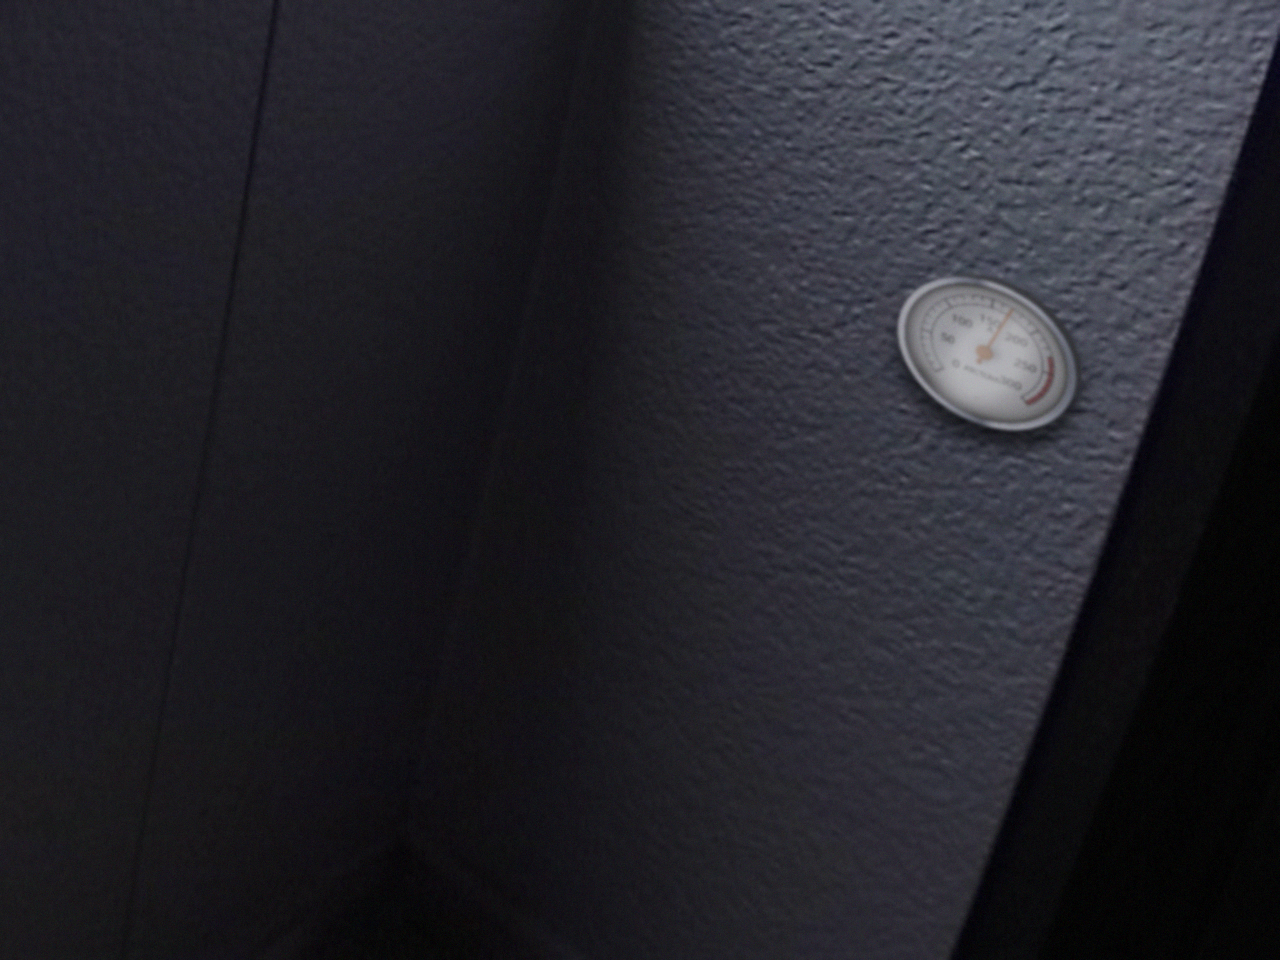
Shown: 170 A
